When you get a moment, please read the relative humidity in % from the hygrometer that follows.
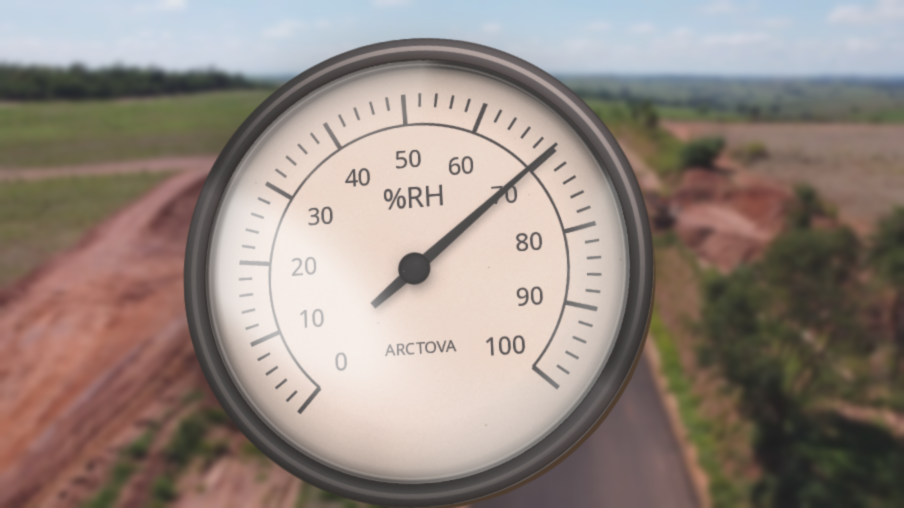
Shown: 70 %
